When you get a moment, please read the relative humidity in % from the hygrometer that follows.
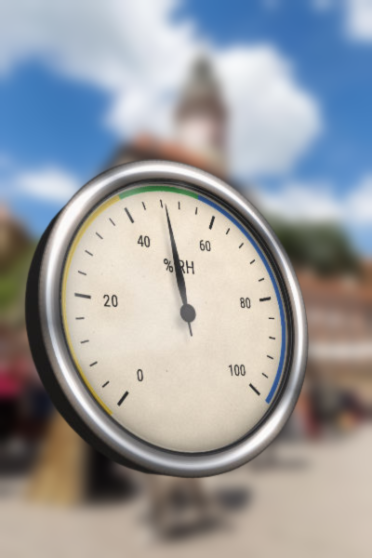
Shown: 48 %
